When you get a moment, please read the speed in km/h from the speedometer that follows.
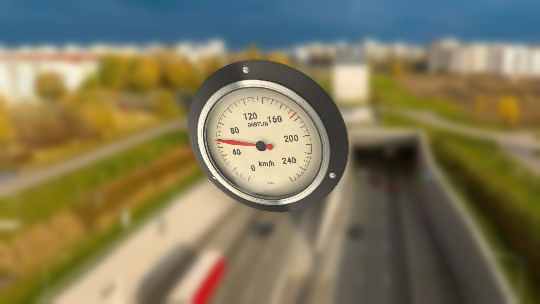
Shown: 60 km/h
